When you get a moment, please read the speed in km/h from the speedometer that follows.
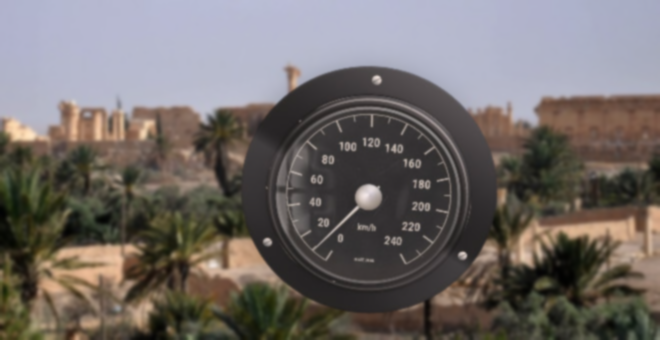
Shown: 10 km/h
